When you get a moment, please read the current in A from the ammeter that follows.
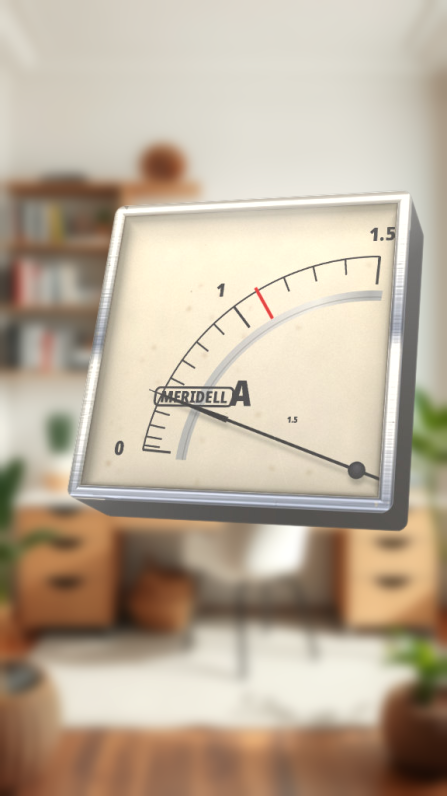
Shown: 0.5 A
